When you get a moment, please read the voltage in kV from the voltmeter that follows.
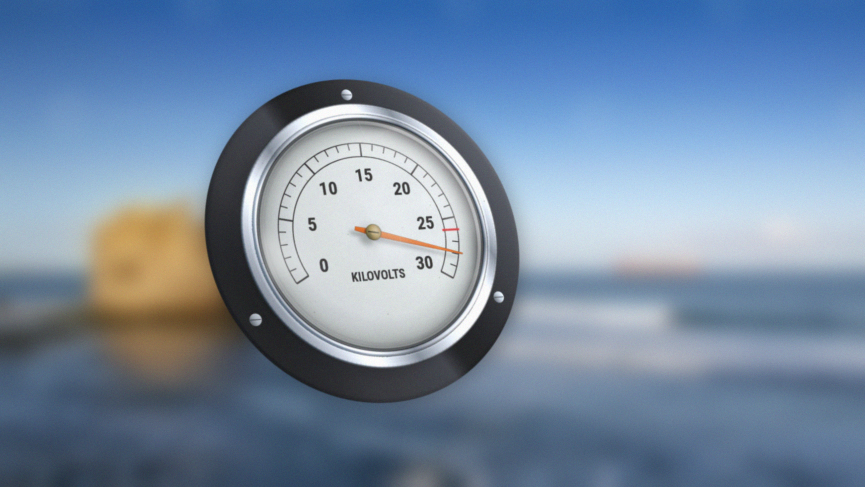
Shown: 28 kV
